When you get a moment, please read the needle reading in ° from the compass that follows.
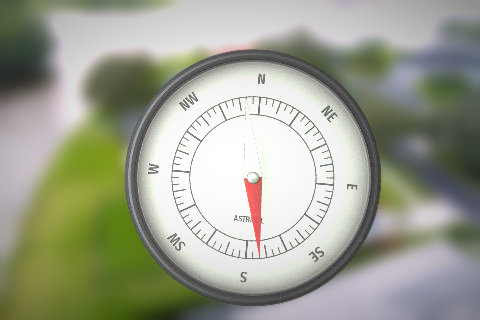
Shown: 170 °
